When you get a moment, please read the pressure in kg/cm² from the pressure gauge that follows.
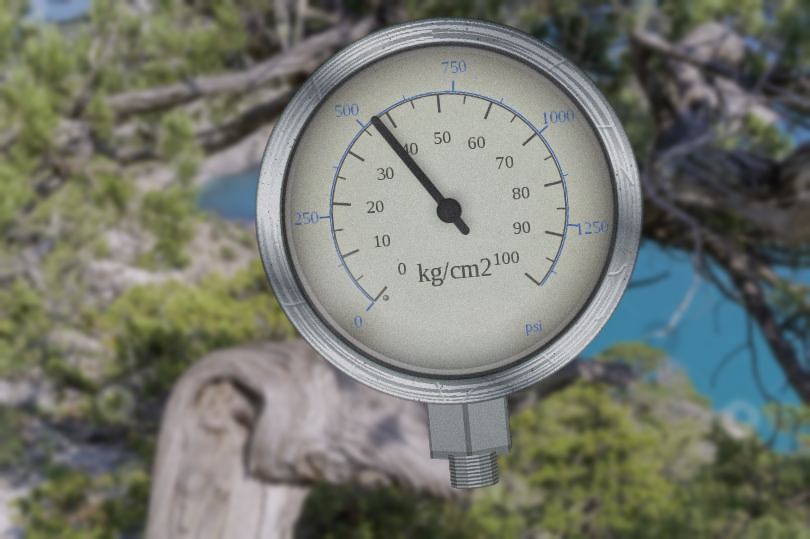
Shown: 37.5 kg/cm²
